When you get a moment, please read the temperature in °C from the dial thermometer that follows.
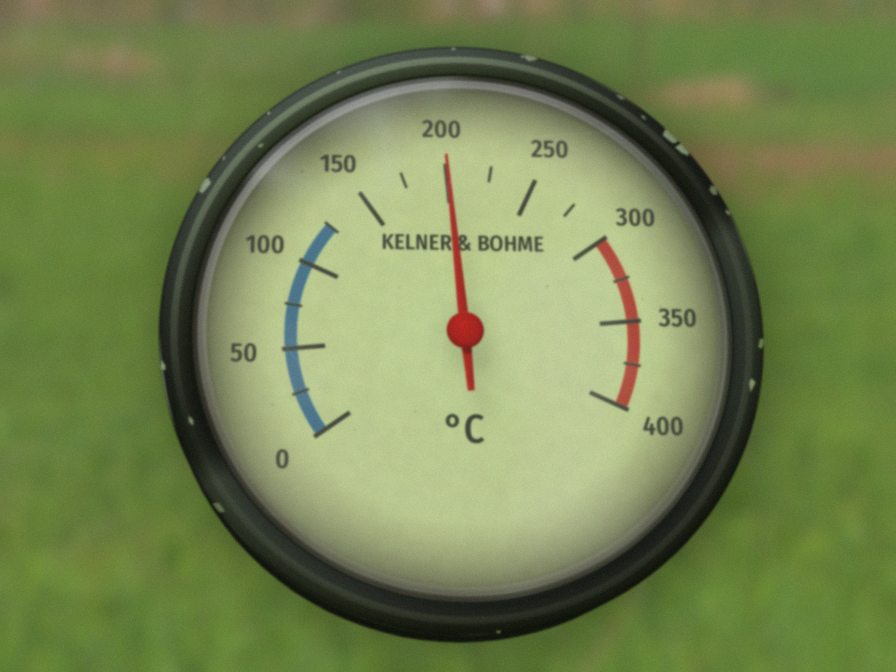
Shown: 200 °C
